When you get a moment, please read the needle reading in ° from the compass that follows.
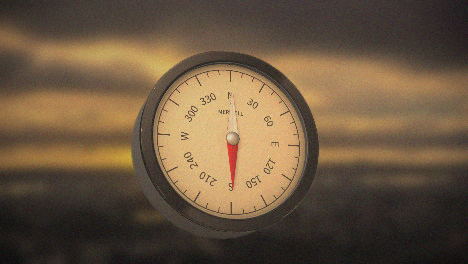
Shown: 180 °
